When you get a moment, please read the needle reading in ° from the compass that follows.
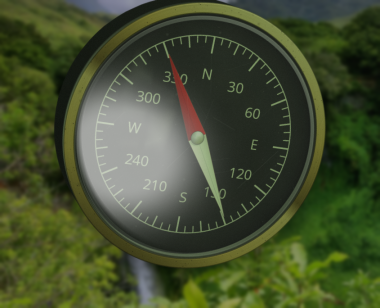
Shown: 330 °
